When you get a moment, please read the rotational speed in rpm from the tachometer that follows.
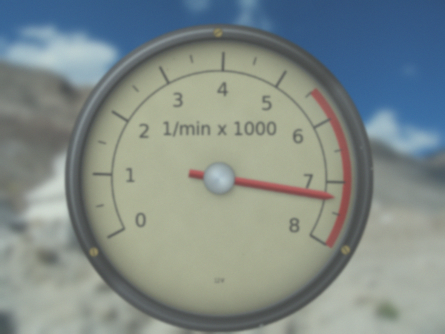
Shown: 7250 rpm
